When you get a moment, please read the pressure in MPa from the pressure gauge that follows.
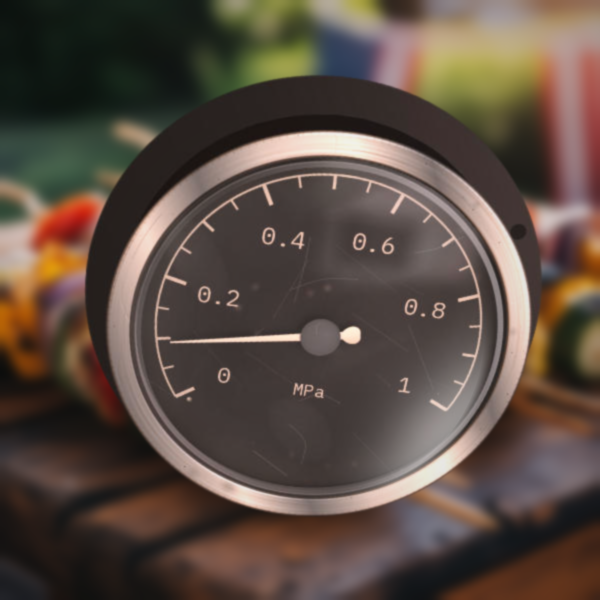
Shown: 0.1 MPa
